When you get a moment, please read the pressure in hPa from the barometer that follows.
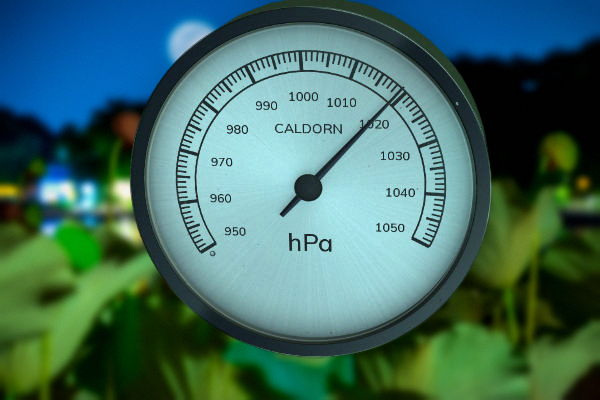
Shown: 1019 hPa
